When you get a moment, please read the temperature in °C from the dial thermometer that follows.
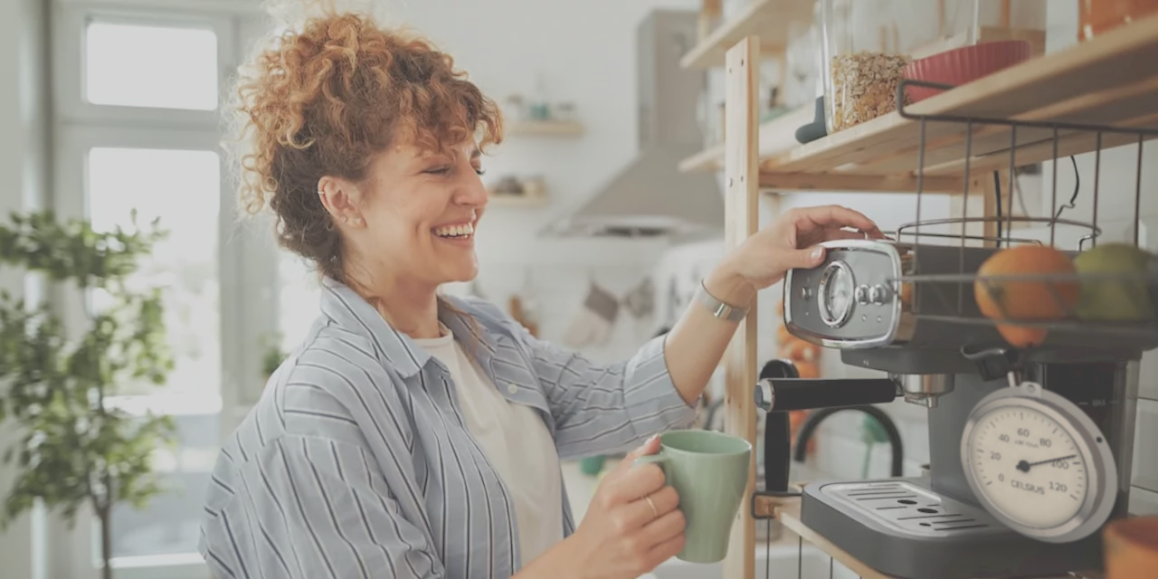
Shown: 96 °C
